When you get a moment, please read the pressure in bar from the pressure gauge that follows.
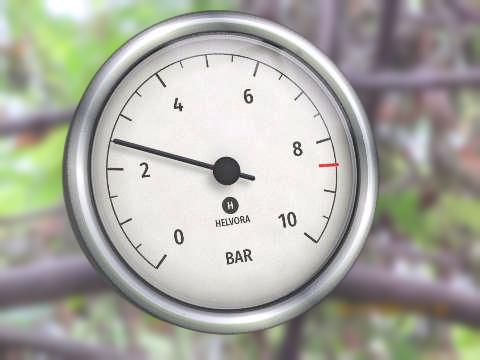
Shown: 2.5 bar
